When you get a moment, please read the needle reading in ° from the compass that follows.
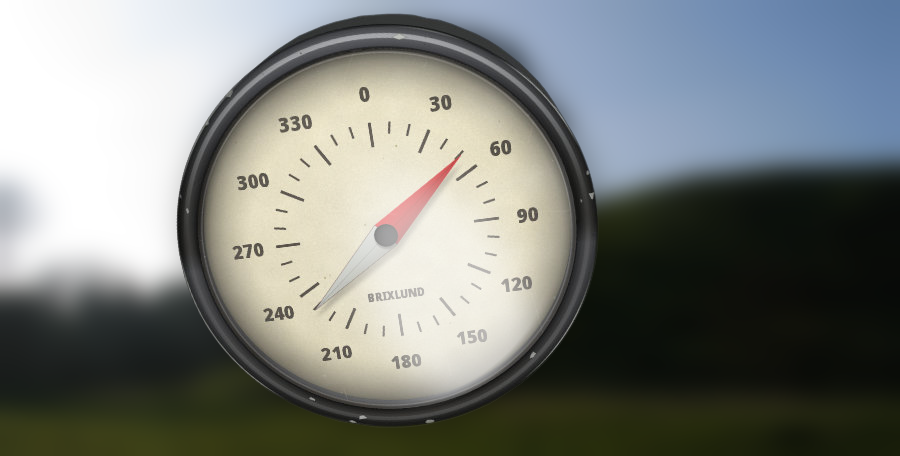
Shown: 50 °
